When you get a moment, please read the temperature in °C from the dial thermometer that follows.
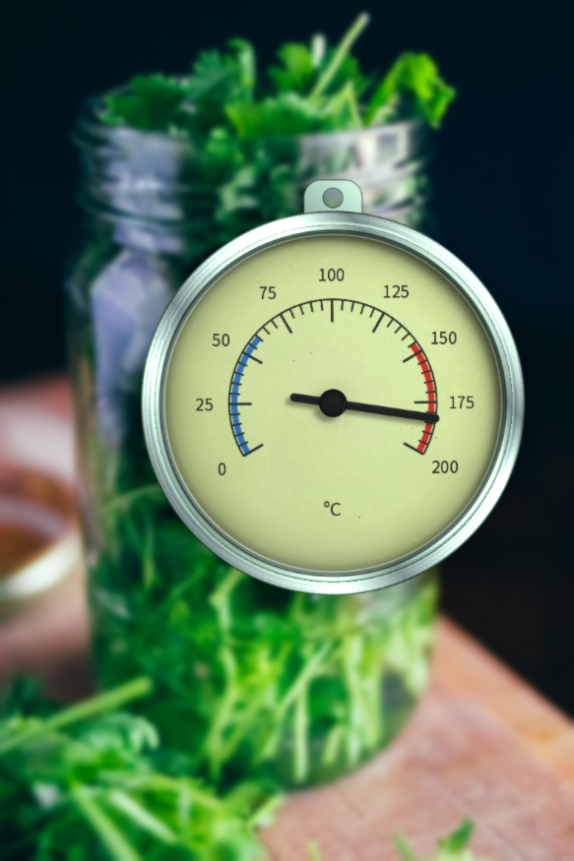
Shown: 182.5 °C
